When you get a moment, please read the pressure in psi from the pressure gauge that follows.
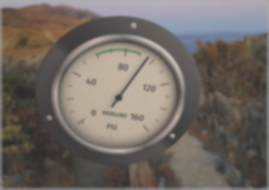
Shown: 95 psi
